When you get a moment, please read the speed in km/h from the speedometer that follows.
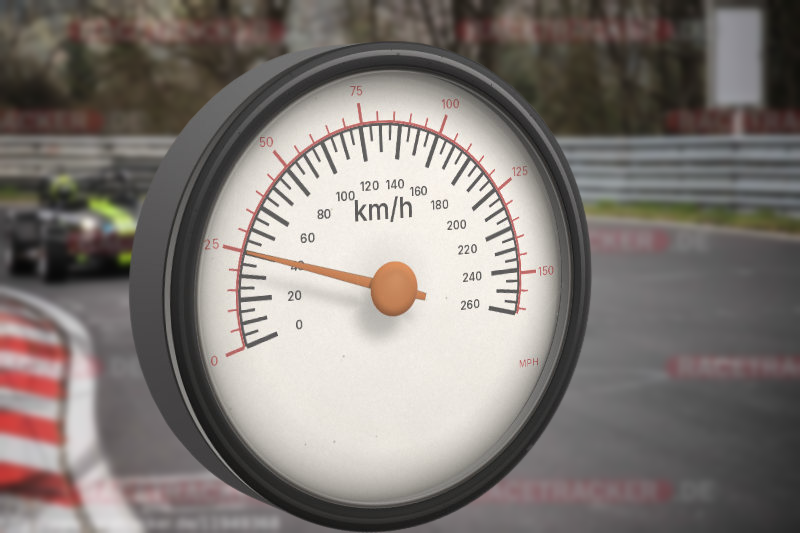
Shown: 40 km/h
